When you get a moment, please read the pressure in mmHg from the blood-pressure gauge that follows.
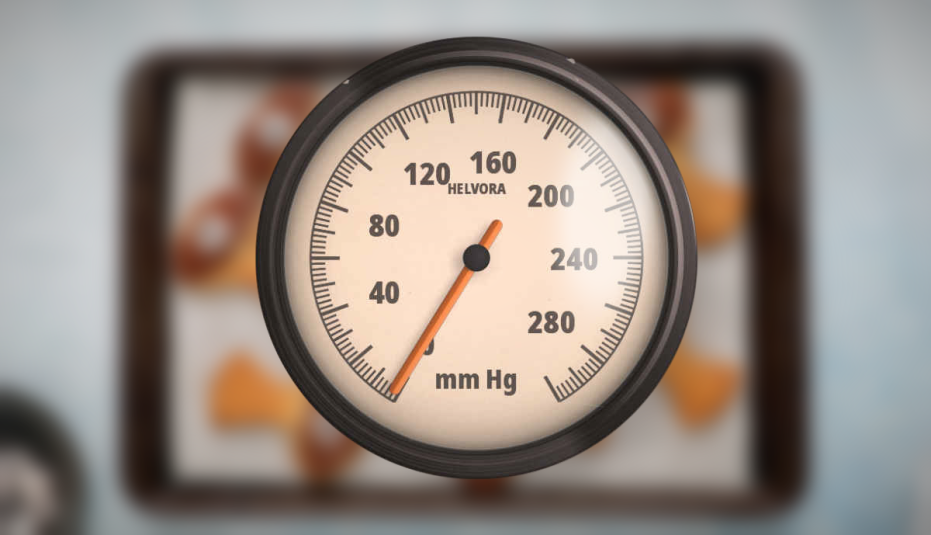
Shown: 2 mmHg
